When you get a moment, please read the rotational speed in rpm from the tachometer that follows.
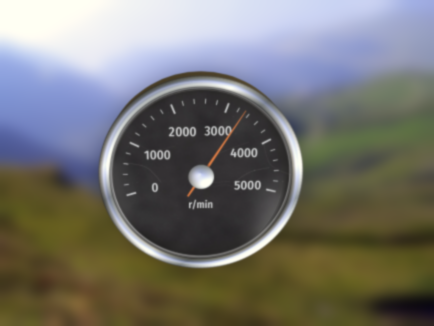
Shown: 3300 rpm
